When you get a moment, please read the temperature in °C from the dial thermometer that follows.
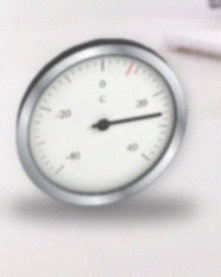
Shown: 26 °C
